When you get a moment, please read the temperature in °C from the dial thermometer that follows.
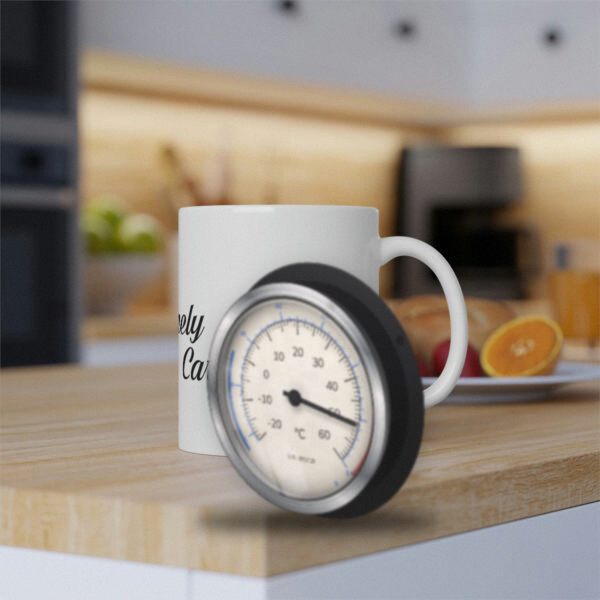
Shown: 50 °C
